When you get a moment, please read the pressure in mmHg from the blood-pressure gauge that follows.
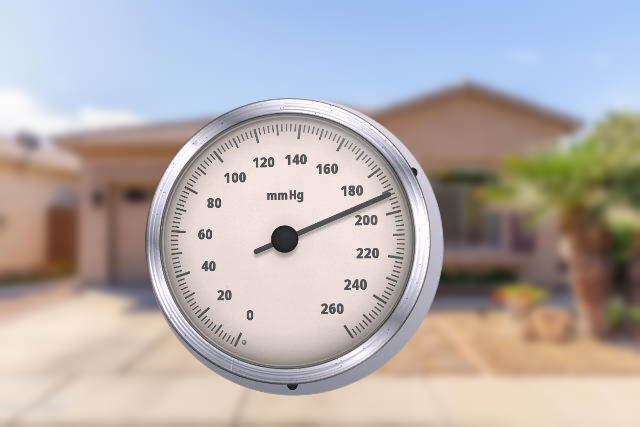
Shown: 192 mmHg
